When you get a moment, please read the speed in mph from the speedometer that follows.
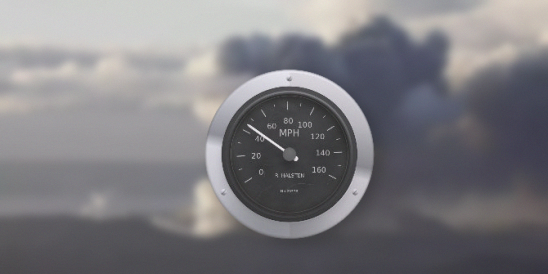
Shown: 45 mph
